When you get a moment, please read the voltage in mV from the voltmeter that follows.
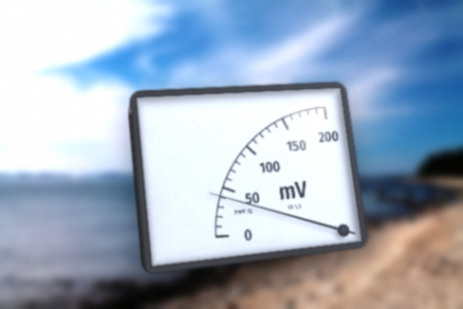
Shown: 40 mV
